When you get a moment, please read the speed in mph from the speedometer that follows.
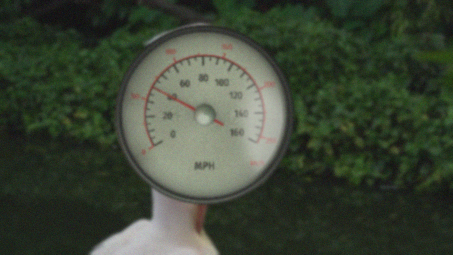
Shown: 40 mph
